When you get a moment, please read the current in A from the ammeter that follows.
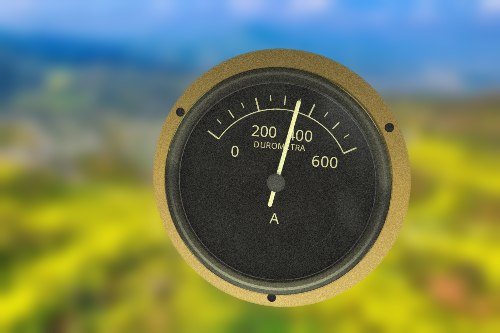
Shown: 350 A
